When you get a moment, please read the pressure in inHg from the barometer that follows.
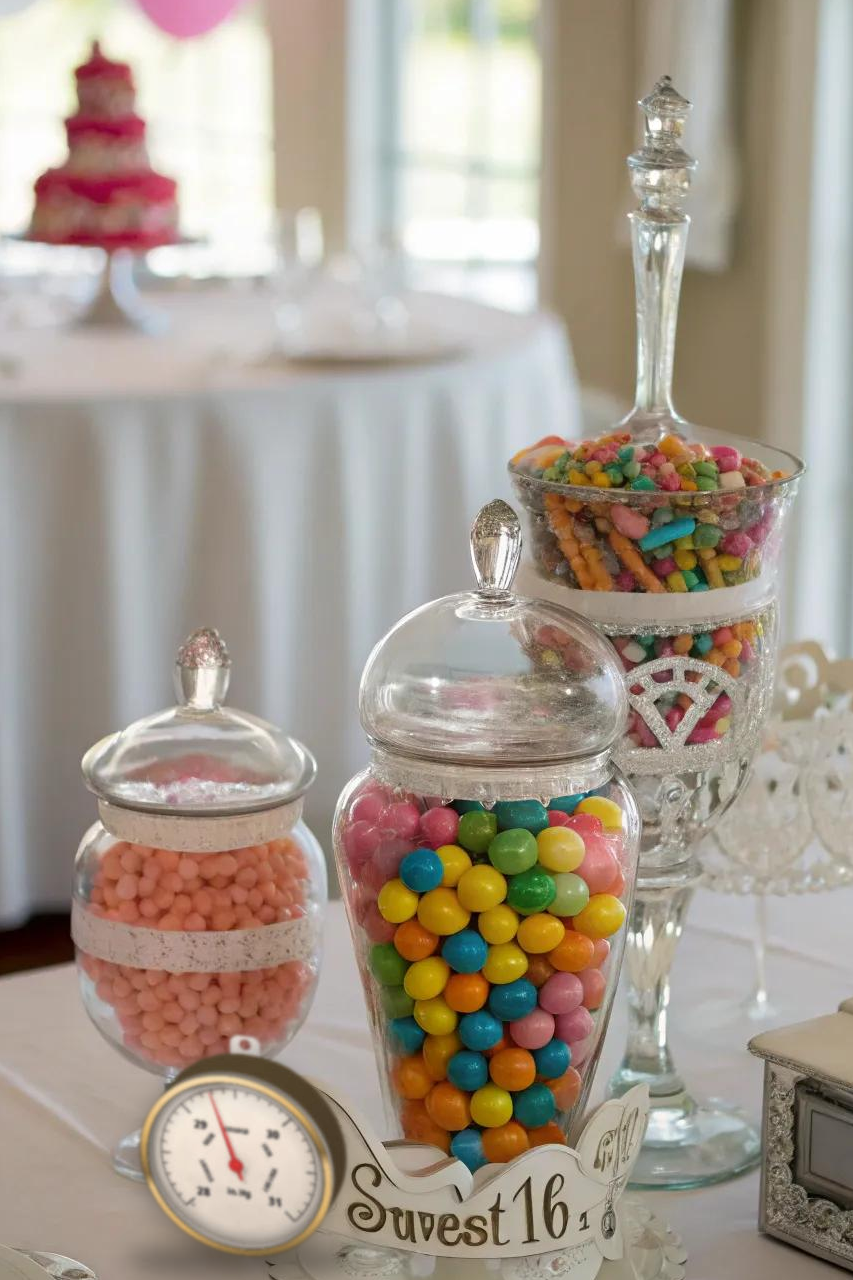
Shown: 29.3 inHg
